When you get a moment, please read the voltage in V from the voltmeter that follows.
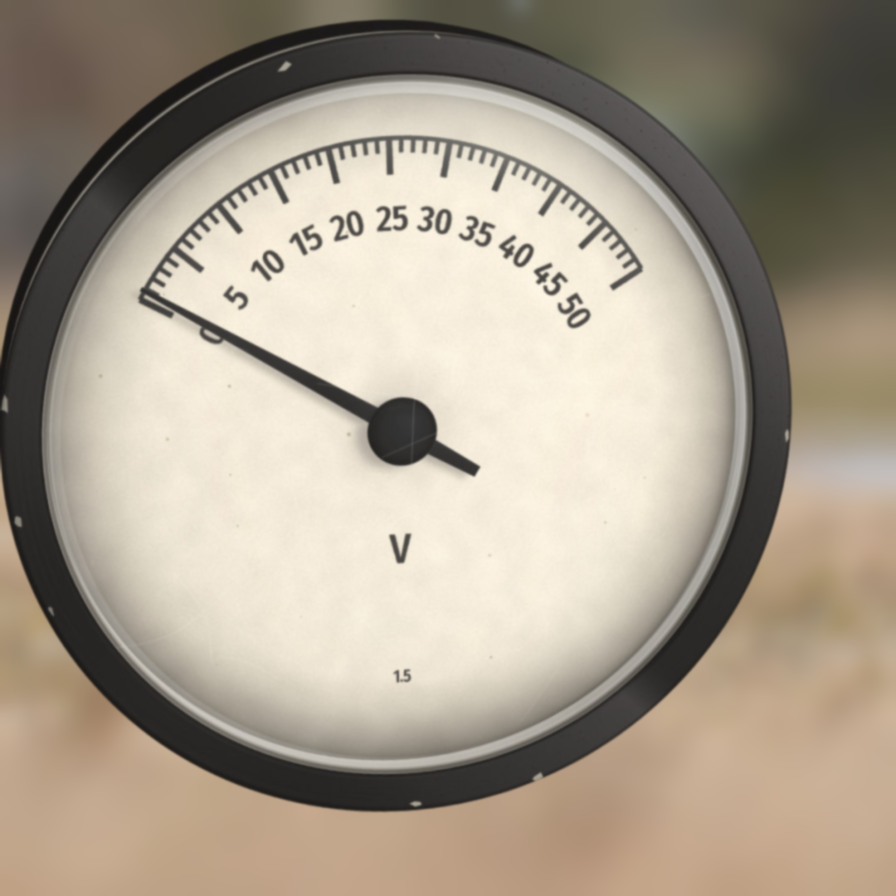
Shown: 1 V
